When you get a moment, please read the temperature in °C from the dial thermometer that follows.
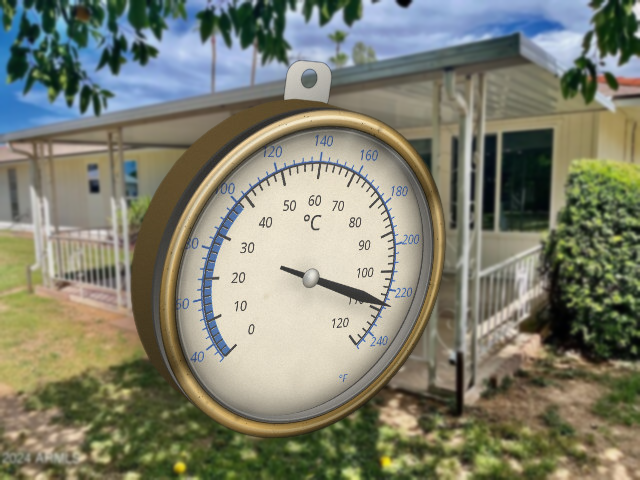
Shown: 108 °C
